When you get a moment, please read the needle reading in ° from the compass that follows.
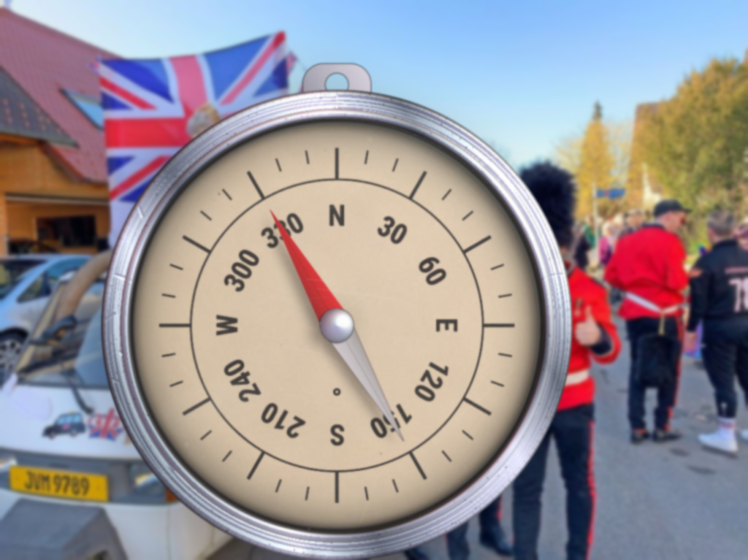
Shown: 330 °
